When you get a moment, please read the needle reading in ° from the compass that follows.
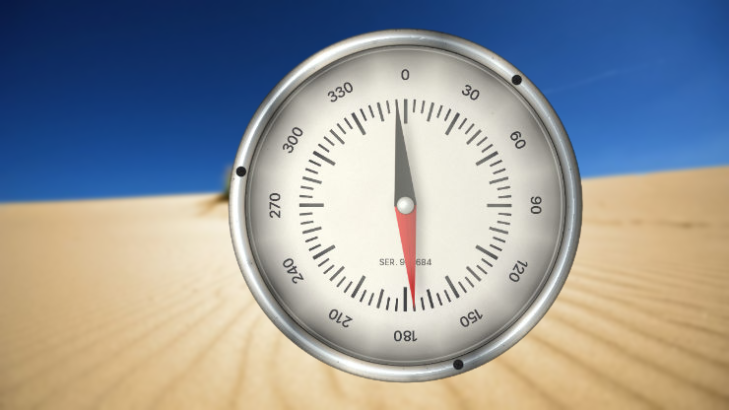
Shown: 175 °
